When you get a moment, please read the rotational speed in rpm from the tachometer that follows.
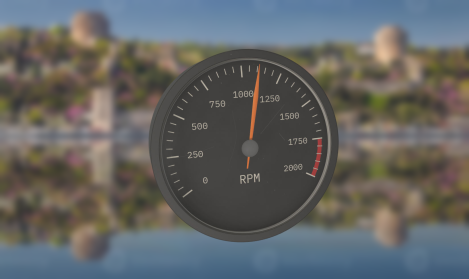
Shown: 1100 rpm
